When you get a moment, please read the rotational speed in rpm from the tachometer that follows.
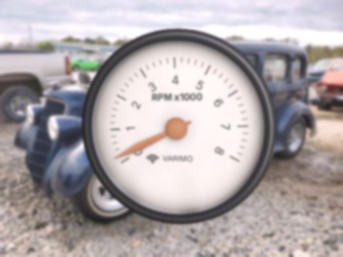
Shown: 200 rpm
